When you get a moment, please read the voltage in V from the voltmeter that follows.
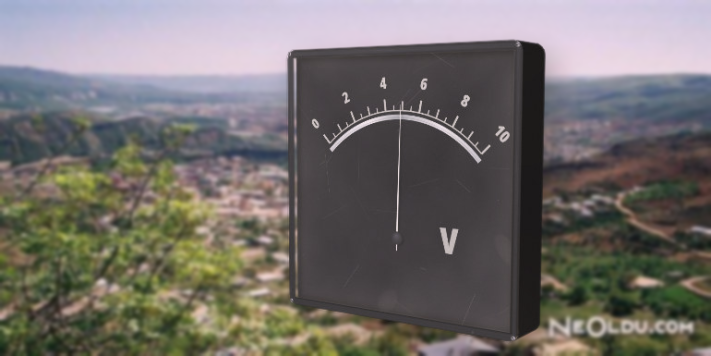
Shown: 5 V
